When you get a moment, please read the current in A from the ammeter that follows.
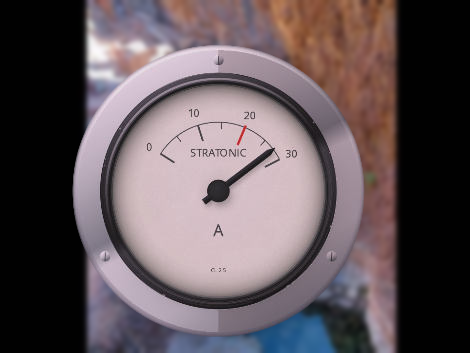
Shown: 27.5 A
